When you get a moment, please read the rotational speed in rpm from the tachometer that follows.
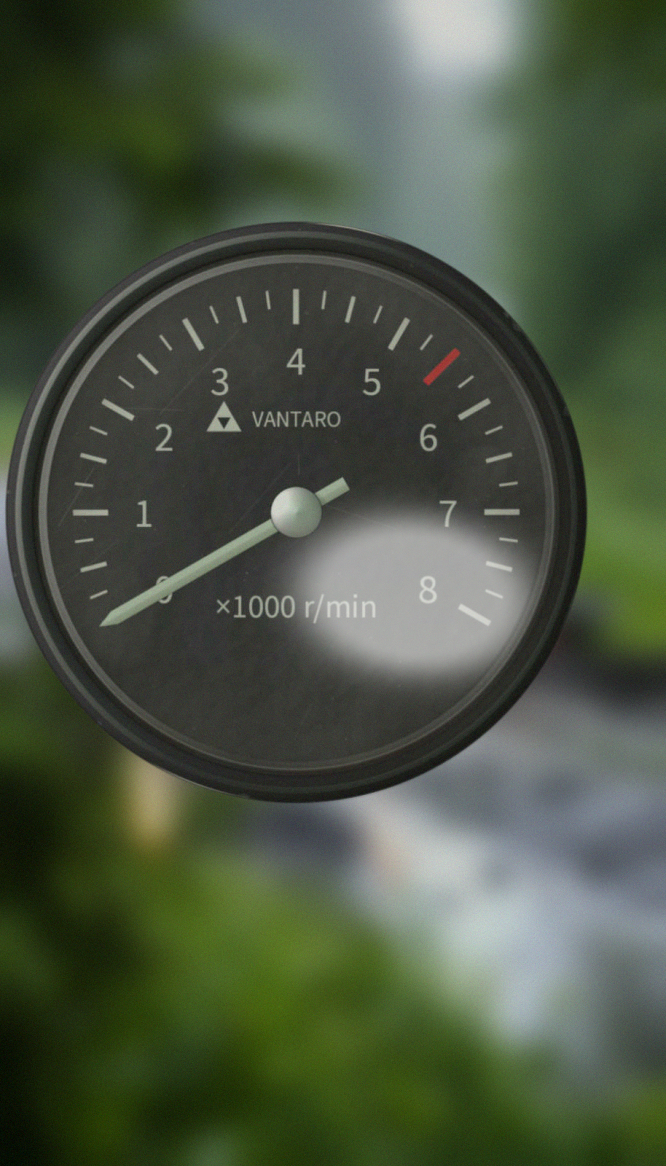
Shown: 0 rpm
